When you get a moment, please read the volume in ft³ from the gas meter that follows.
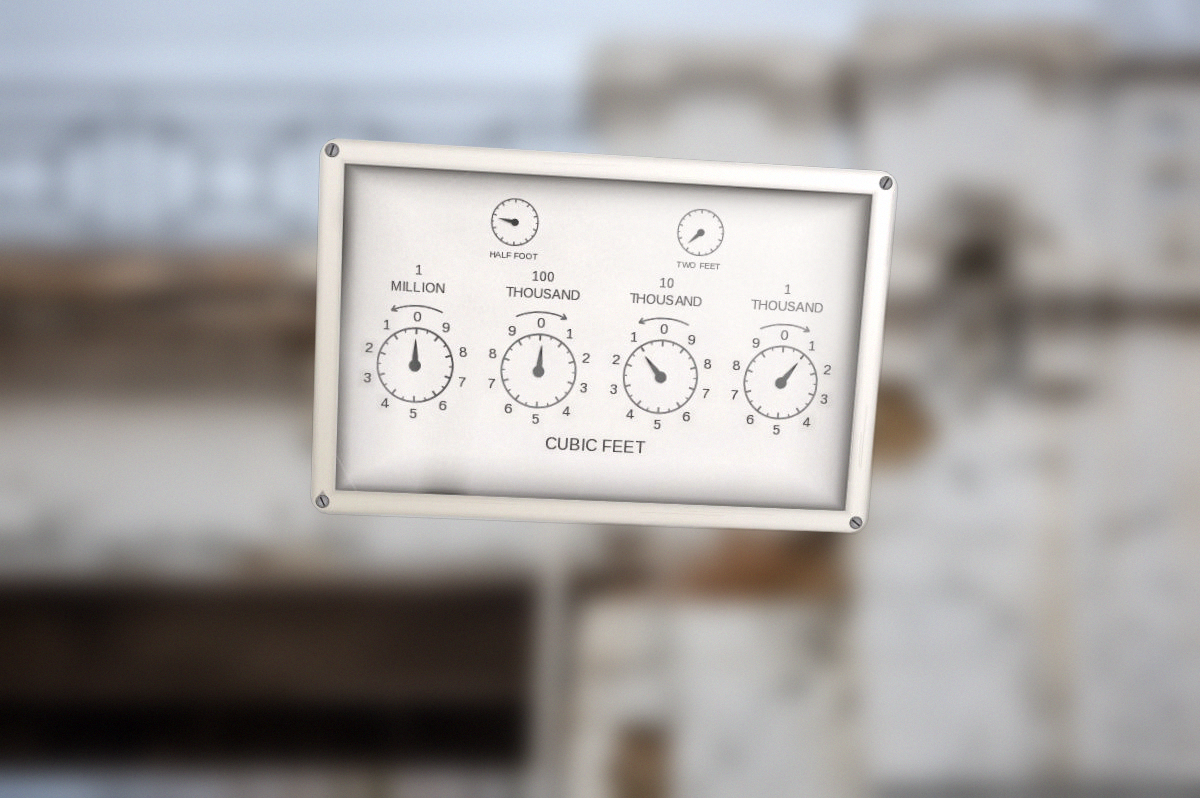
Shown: 1100 ft³
